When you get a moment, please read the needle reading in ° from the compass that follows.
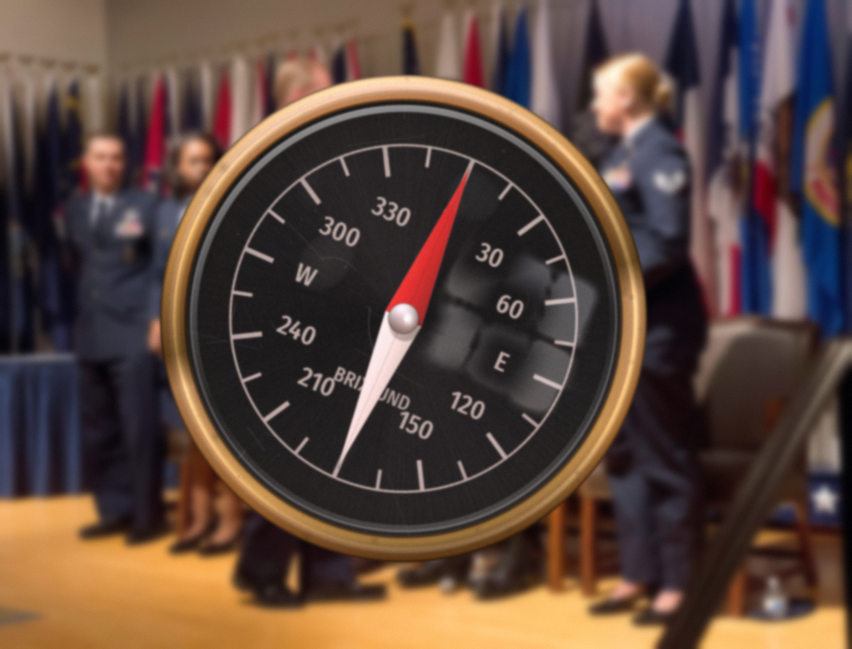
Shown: 0 °
